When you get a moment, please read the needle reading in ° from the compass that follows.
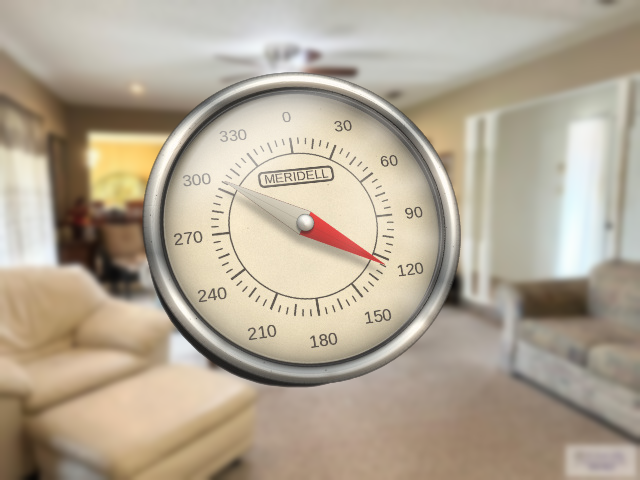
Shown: 125 °
